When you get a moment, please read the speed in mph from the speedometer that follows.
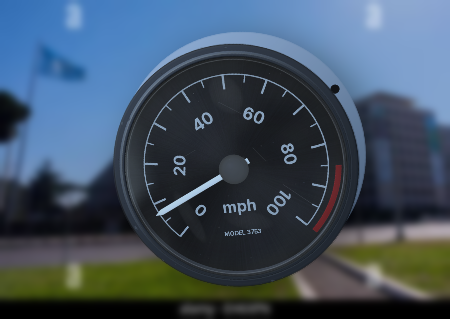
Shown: 7.5 mph
